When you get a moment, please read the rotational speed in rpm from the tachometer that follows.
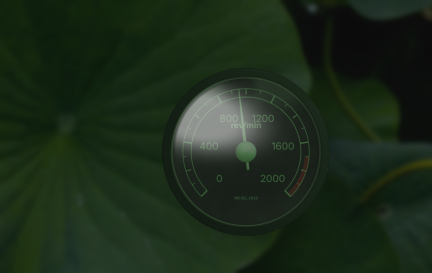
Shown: 950 rpm
